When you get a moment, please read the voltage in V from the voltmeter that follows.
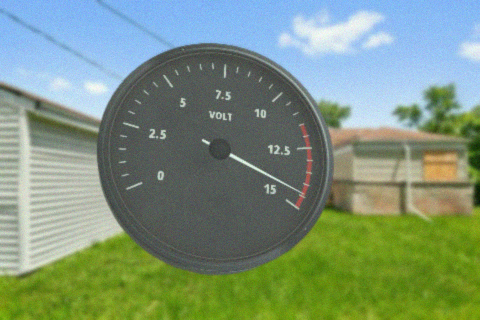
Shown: 14.5 V
